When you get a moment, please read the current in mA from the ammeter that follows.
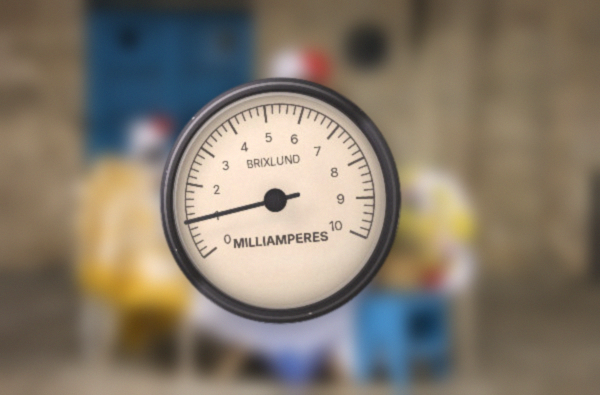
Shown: 1 mA
